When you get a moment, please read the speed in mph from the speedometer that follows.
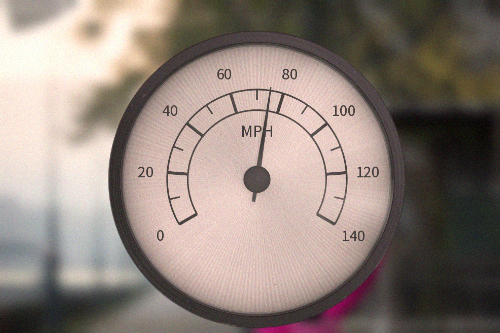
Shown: 75 mph
